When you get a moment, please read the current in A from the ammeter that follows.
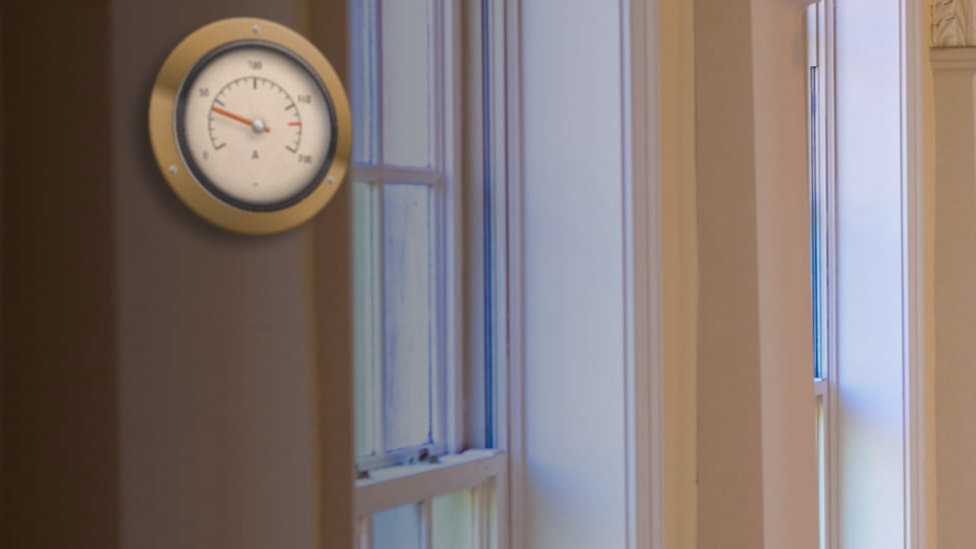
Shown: 40 A
